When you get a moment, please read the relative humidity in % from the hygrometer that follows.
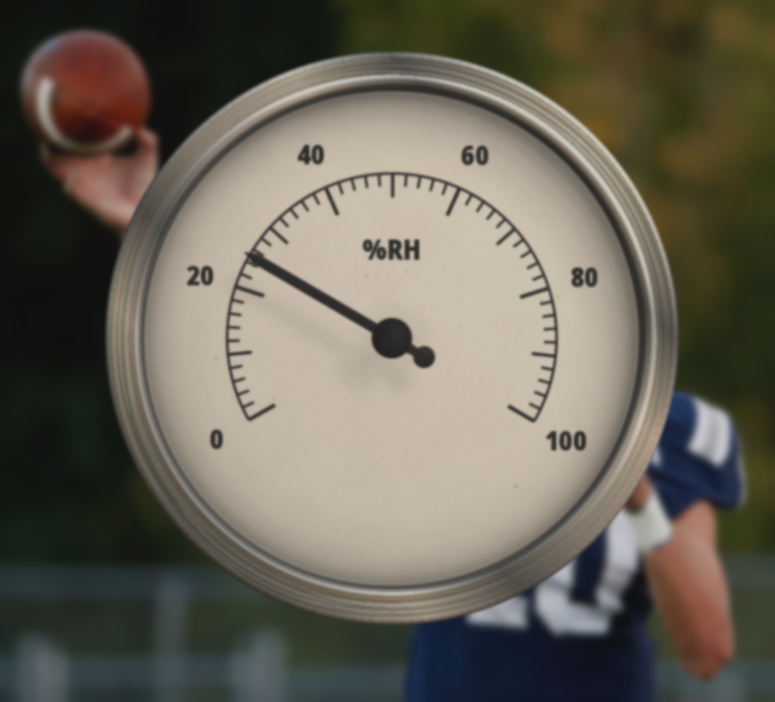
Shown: 25 %
